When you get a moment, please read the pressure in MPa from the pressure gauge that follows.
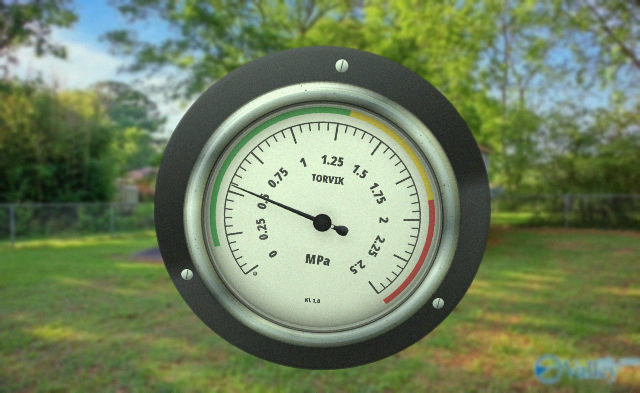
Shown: 0.55 MPa
